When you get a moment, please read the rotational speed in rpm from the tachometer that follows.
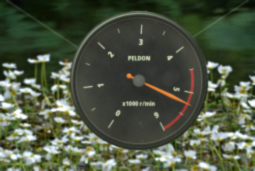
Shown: 5250 rpm
